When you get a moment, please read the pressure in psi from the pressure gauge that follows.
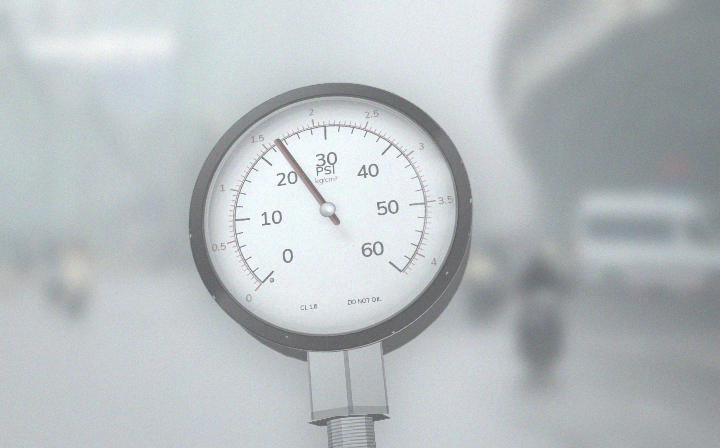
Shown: 23 psi
